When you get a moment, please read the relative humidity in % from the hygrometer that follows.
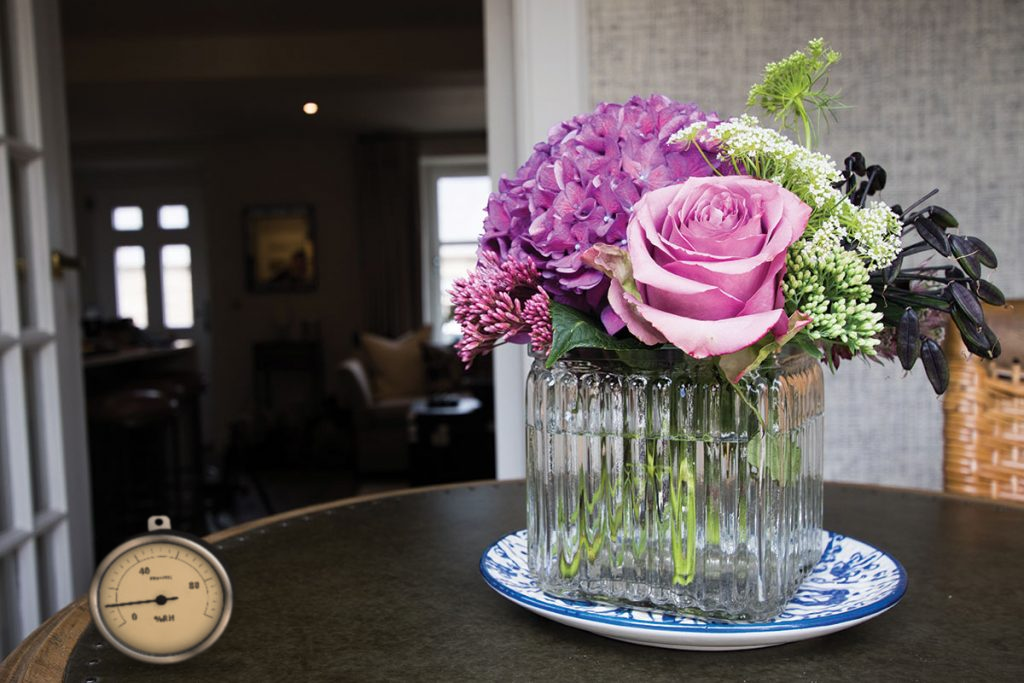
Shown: 12 %
